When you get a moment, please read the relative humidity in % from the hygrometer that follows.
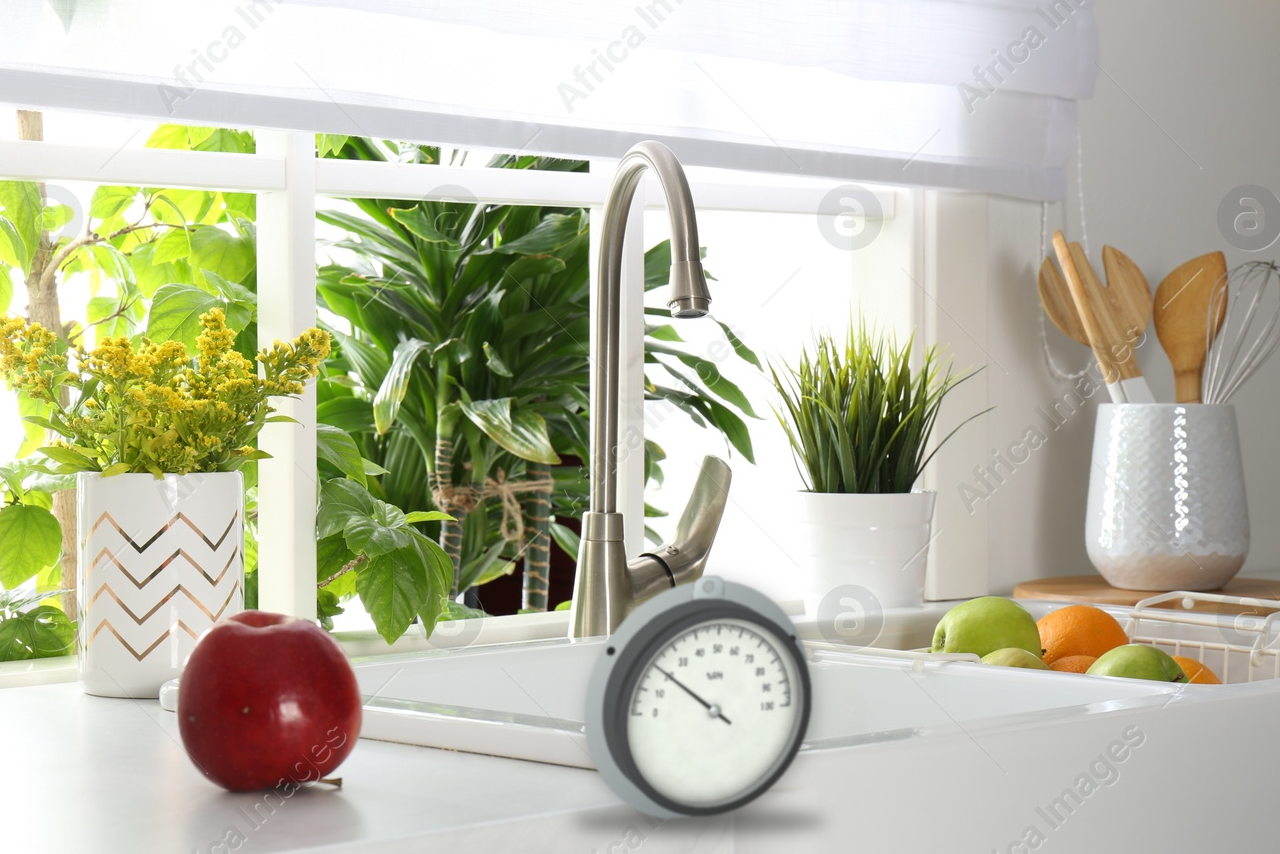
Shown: 20 %
